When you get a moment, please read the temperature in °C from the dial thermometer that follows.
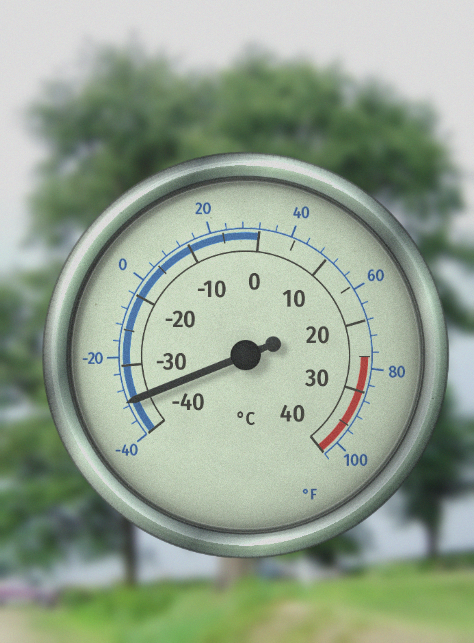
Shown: -35 °C
